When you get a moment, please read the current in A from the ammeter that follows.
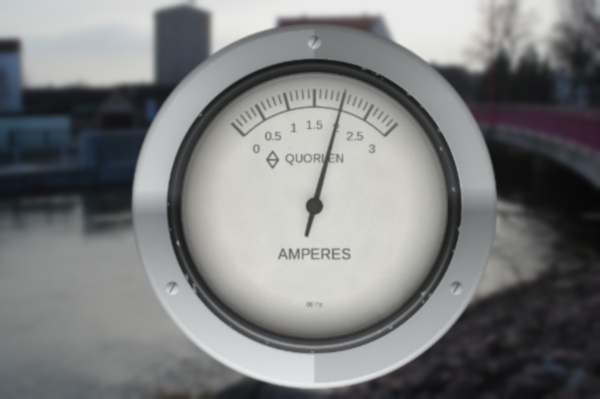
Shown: 2 A
